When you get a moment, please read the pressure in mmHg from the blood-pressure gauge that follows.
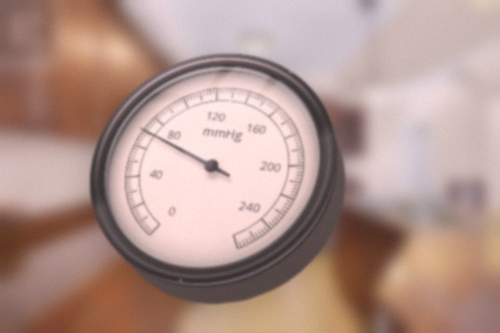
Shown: 70 mmHg
